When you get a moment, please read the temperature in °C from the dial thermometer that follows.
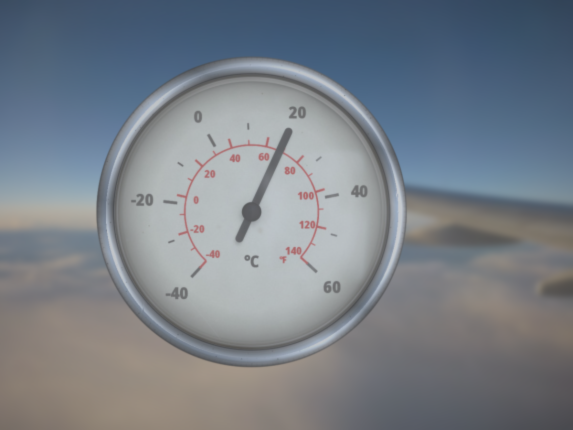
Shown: 20 °C
